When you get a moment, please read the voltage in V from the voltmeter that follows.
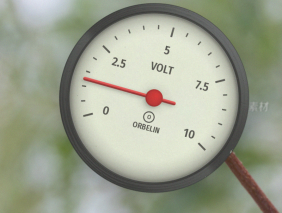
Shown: 1.25 V
